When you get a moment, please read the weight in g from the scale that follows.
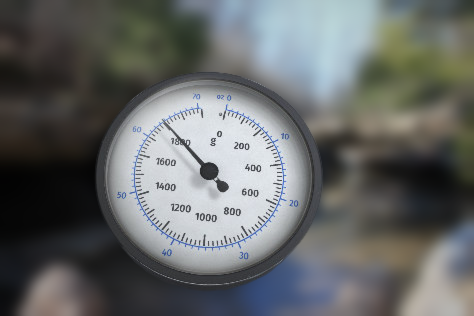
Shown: 1800 g
